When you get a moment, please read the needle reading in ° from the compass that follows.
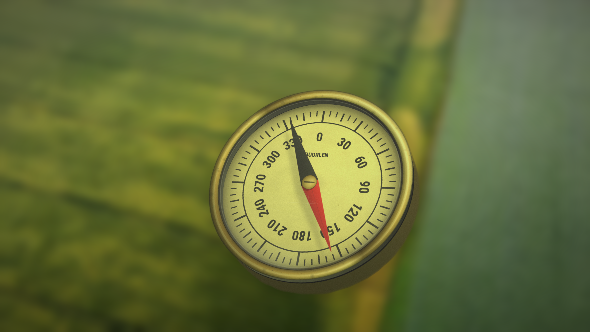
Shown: 155 °
